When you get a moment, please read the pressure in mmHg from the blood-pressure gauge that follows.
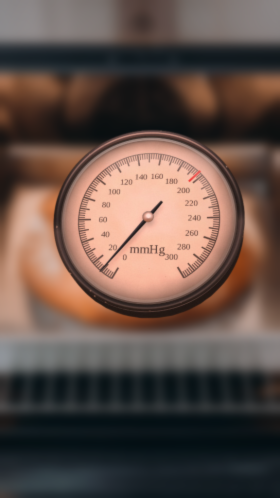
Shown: 10 mmHg
